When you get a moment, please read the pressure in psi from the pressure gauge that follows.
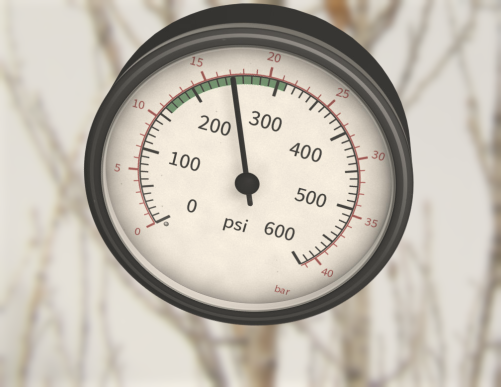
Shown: 250 psi
